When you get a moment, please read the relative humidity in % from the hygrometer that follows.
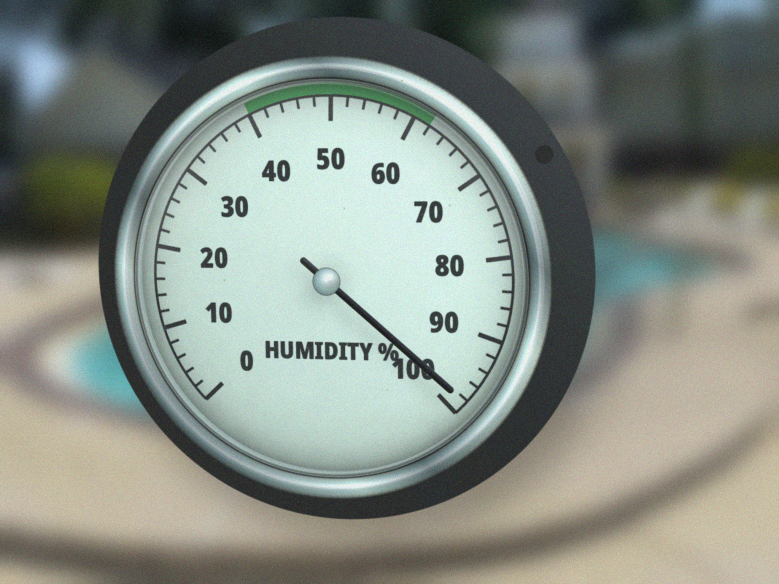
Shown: 98 %
